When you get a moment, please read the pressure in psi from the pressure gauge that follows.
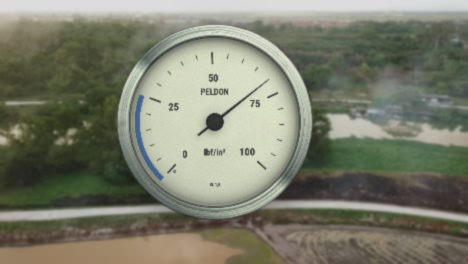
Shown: 70 psi
